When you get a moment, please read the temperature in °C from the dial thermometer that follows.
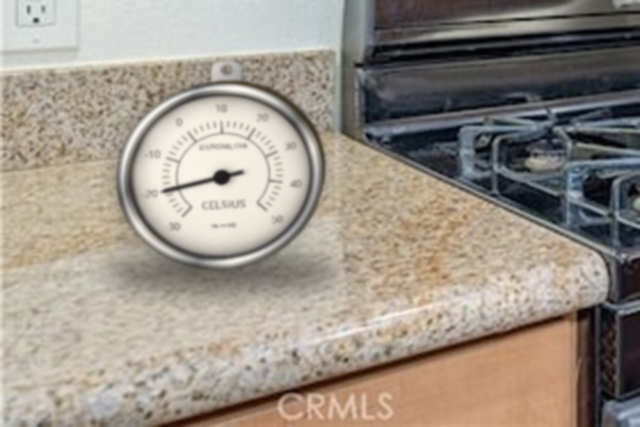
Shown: -20 °C
